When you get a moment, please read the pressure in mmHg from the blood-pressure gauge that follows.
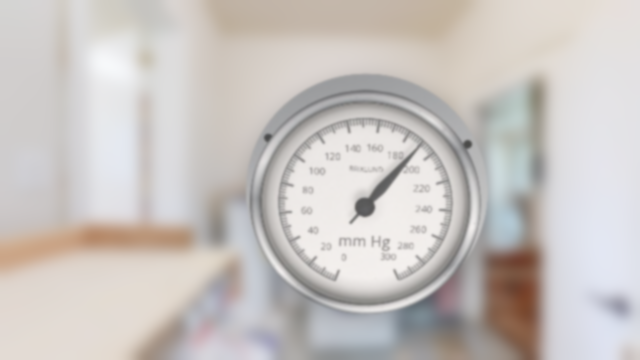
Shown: 190 mmHg
